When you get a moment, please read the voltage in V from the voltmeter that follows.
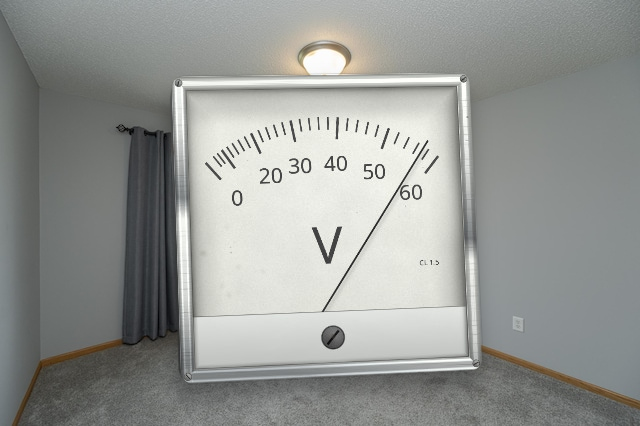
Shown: 57 V
